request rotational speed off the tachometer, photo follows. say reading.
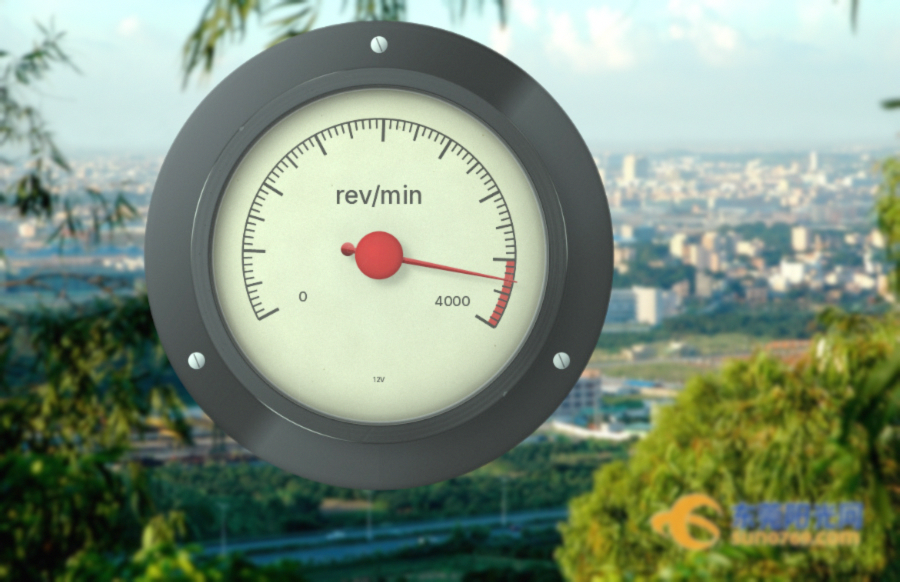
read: 3650 rpm
